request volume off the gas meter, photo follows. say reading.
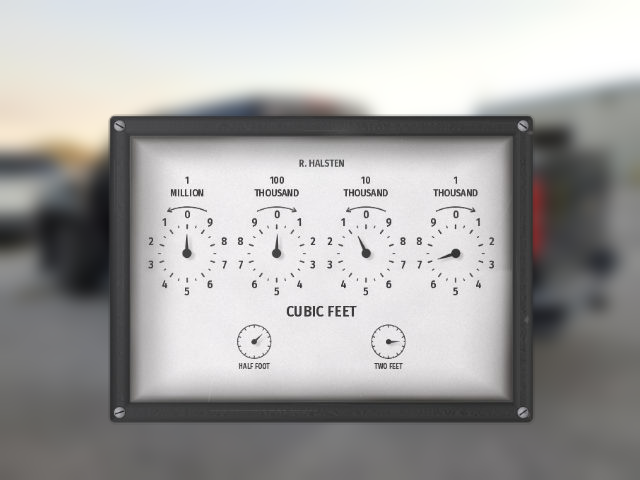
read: 700 ft³
